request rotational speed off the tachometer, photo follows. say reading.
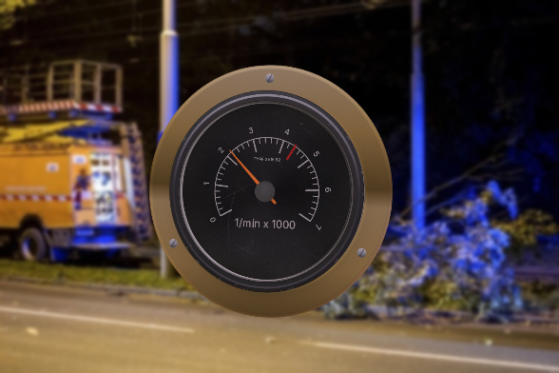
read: 2200 rpm
